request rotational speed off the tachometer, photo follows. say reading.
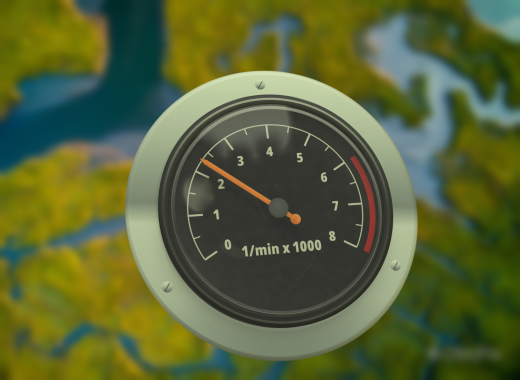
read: 2250 rpm
